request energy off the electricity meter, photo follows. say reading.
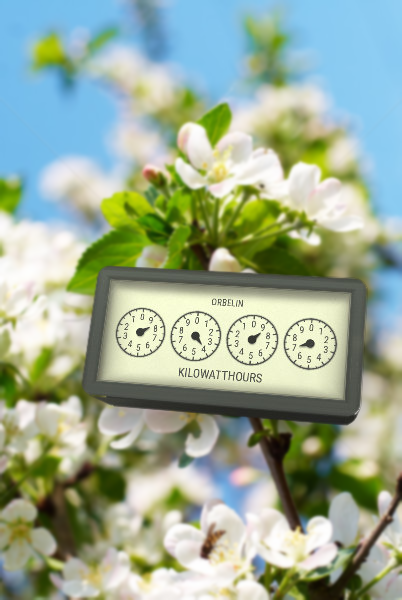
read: 8387 kWh
